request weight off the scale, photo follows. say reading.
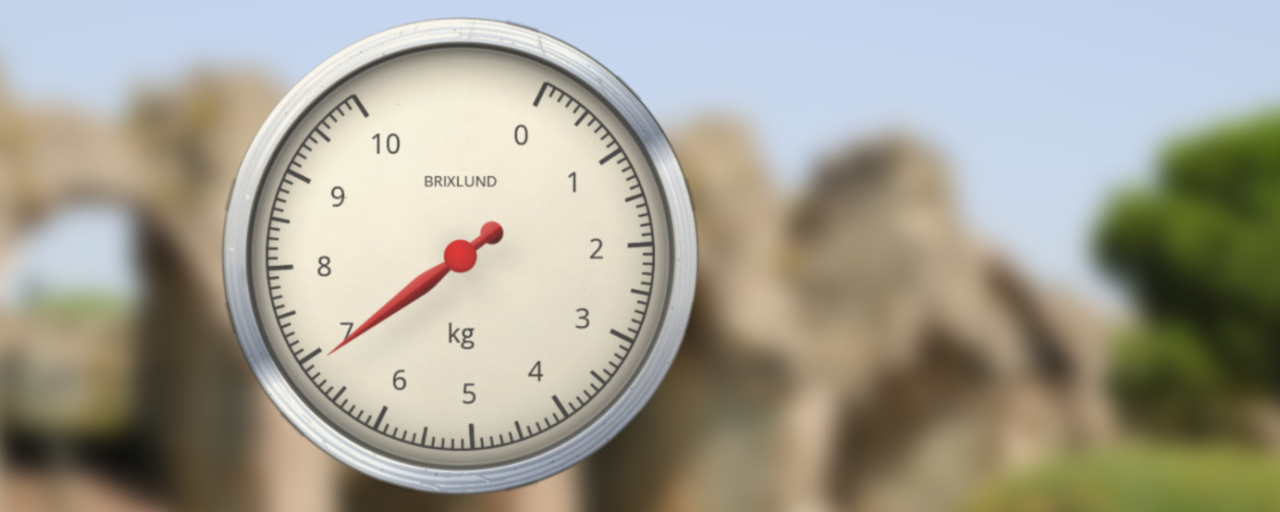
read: 6.9 kg
